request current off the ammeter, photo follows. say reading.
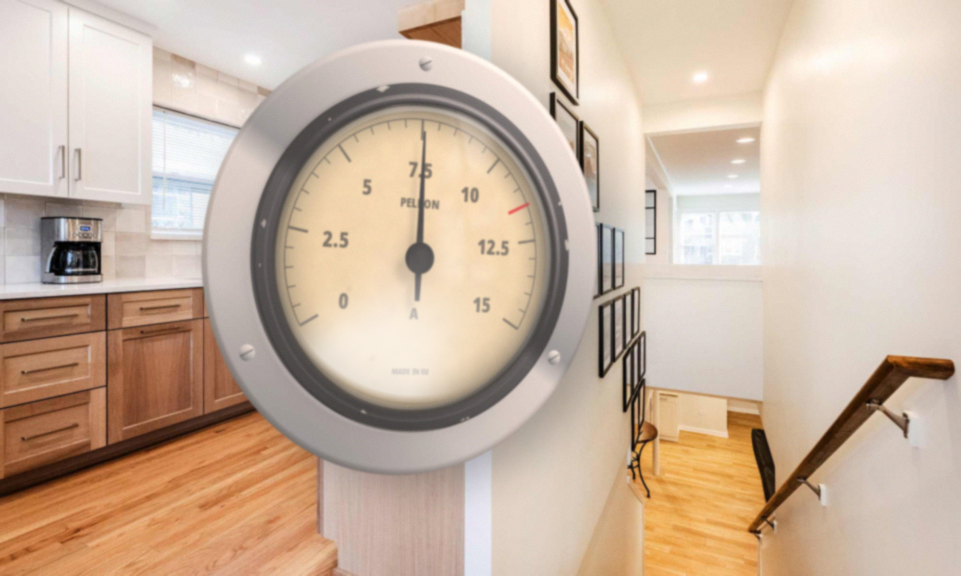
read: 7.5 A
